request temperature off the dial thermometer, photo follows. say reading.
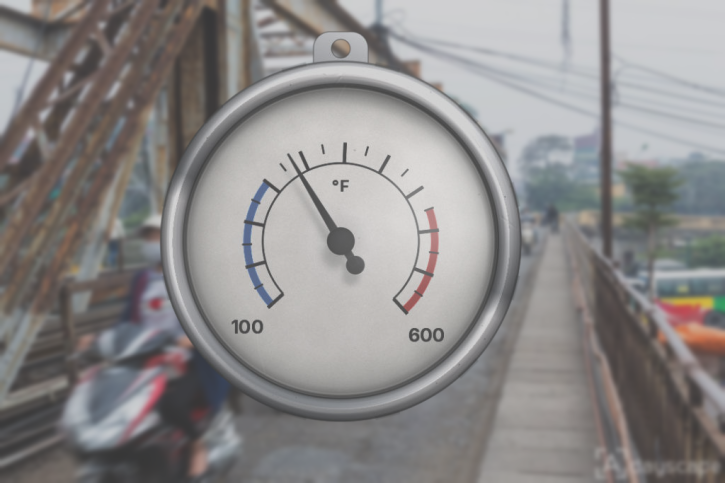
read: 287.5 °F
